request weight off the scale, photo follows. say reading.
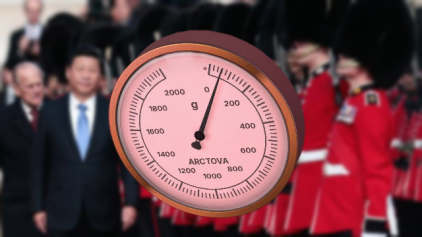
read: 60 g
